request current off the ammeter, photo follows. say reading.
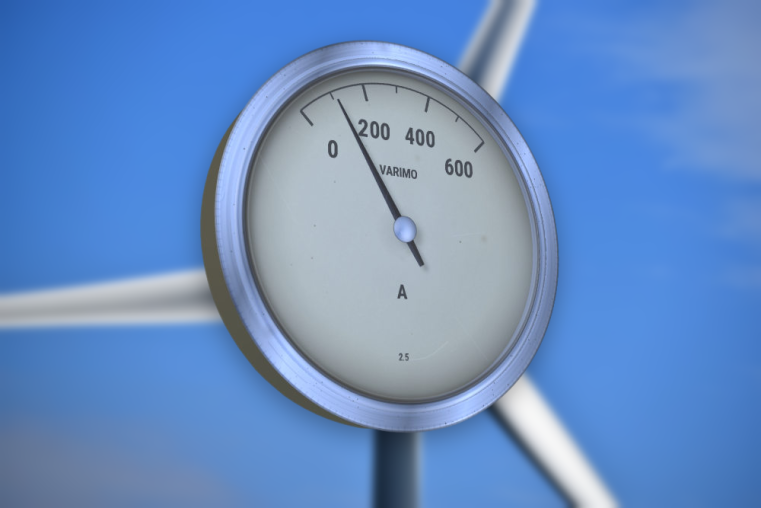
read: 100 A
